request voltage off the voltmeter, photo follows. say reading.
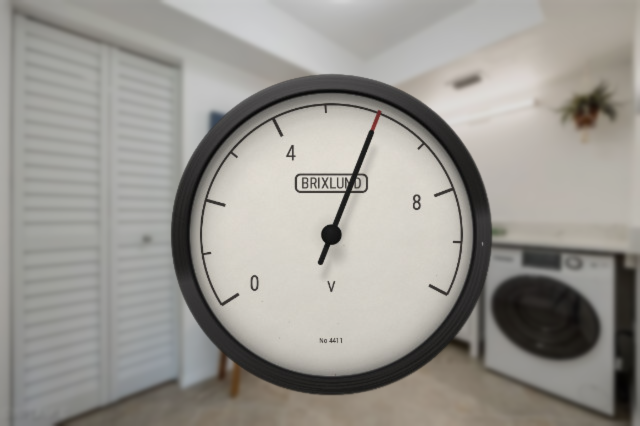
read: 6 V
